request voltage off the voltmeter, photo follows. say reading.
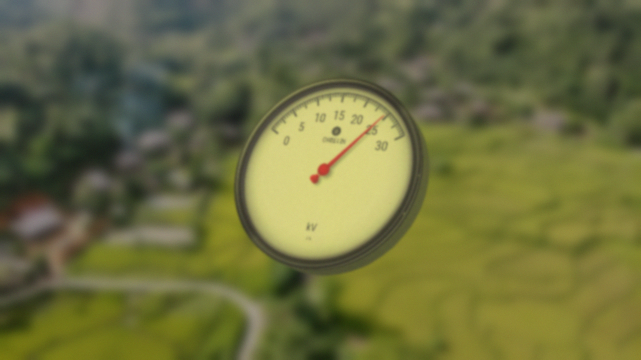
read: 25 kV
